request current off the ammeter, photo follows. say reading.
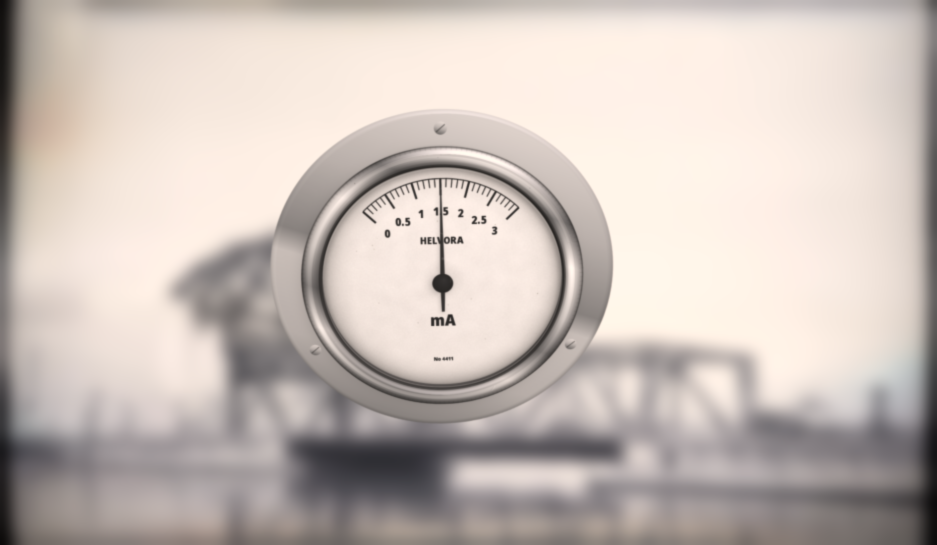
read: 1.5 mA
